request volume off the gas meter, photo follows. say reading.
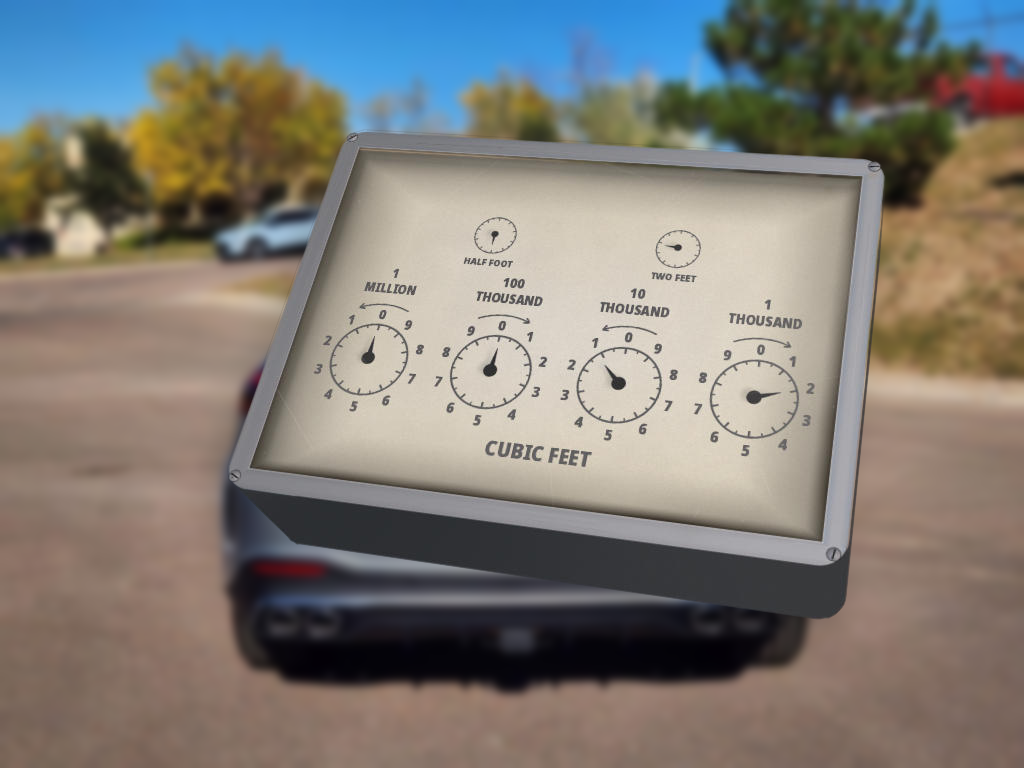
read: 1200 ft³
